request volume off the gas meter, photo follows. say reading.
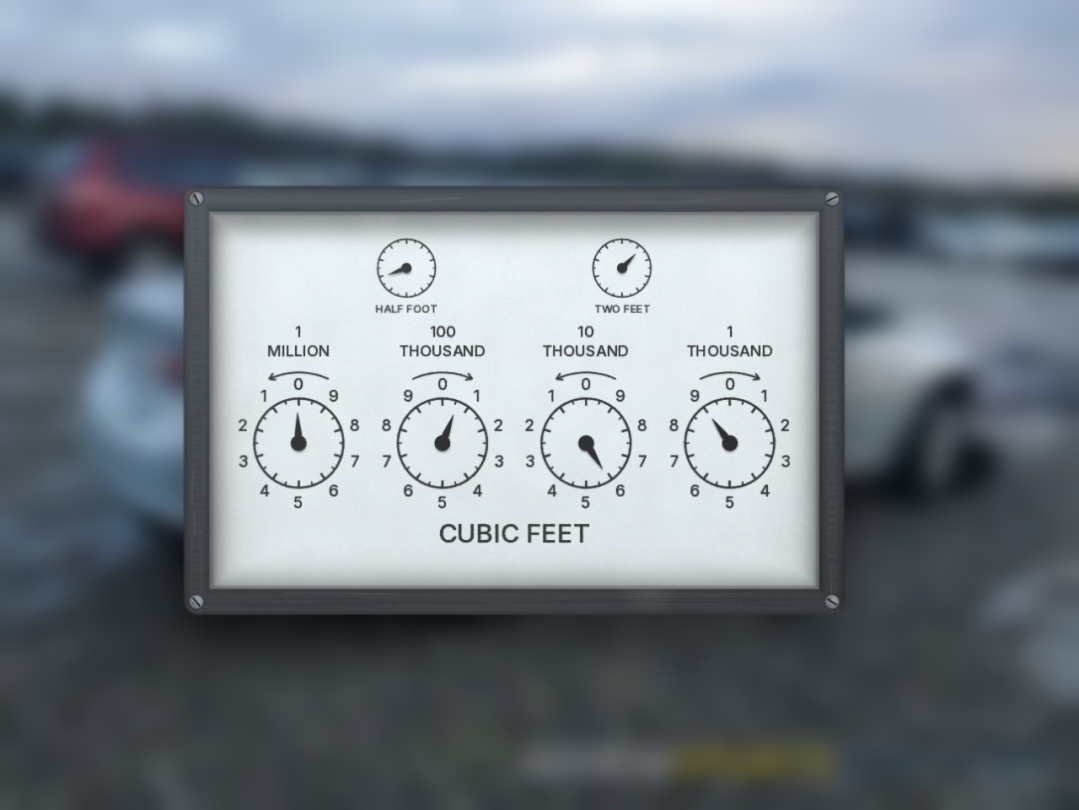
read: 5900 ft³
